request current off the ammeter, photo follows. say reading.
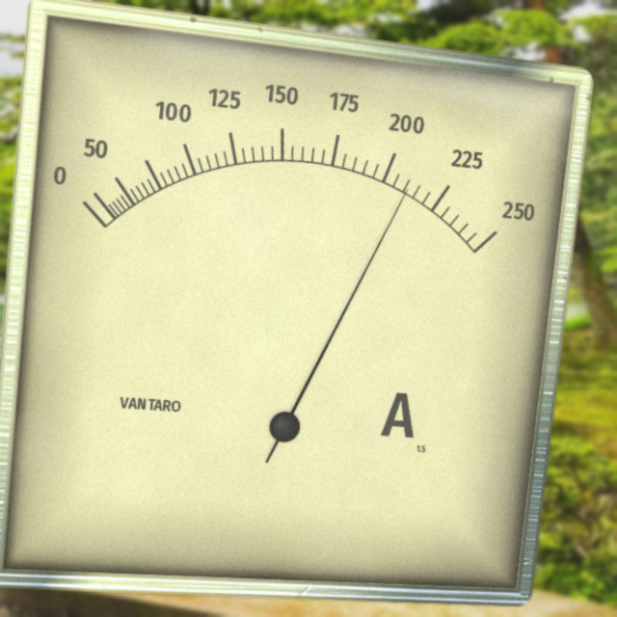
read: 210 A
